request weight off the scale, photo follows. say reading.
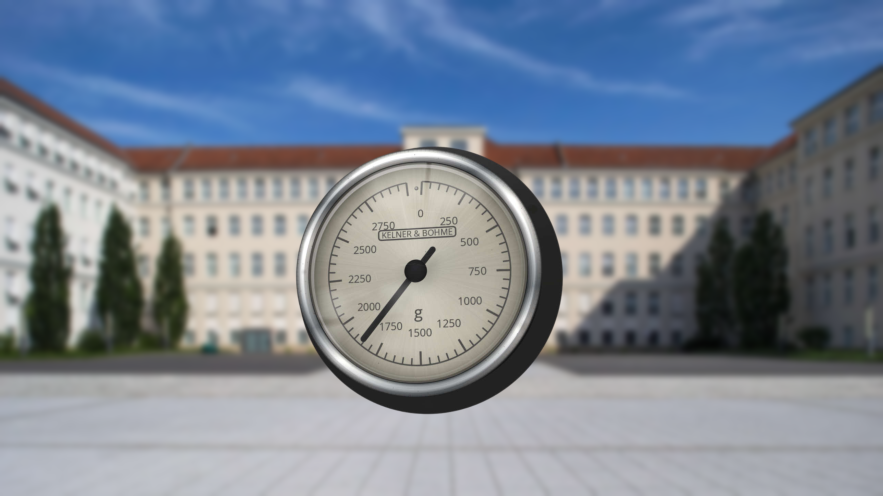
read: 1850 g
